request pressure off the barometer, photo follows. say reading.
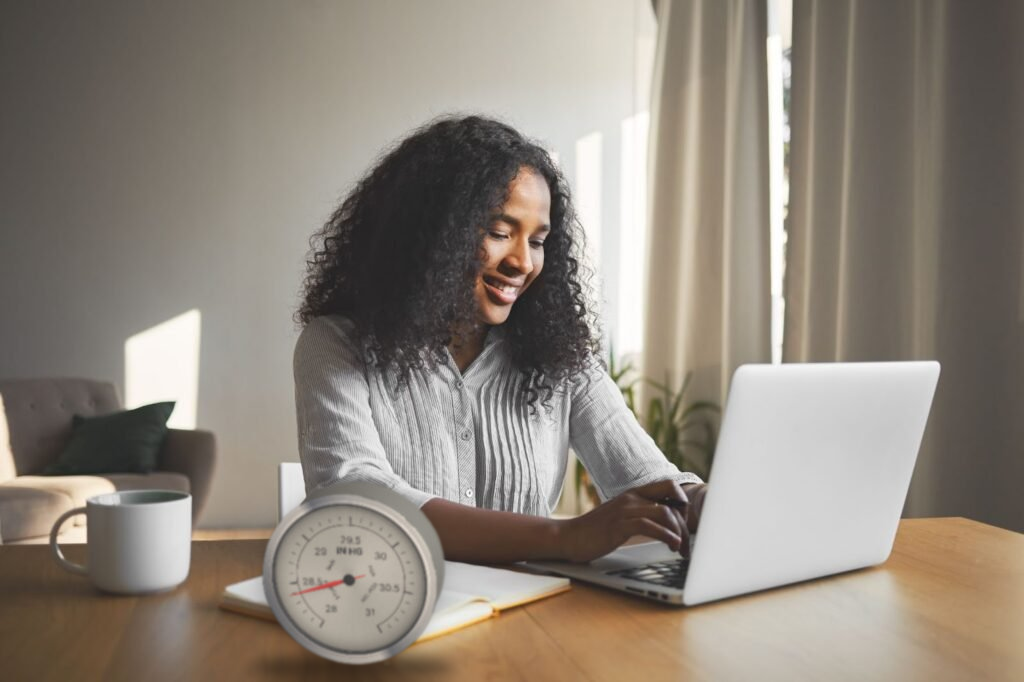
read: 28.4 inHg
